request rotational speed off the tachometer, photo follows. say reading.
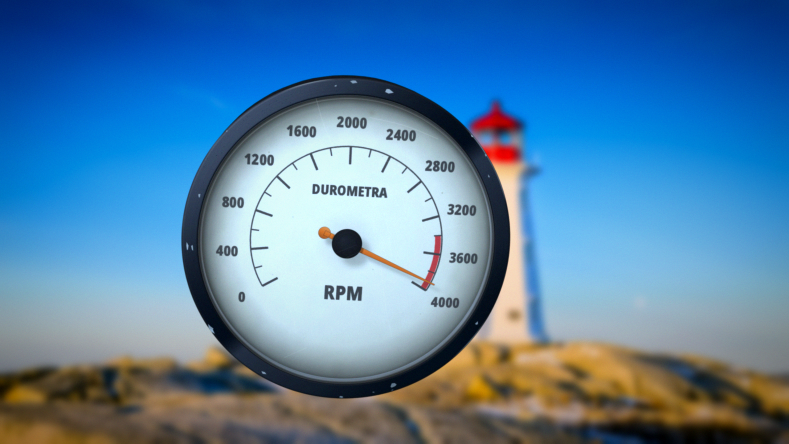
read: 3900 rpm
